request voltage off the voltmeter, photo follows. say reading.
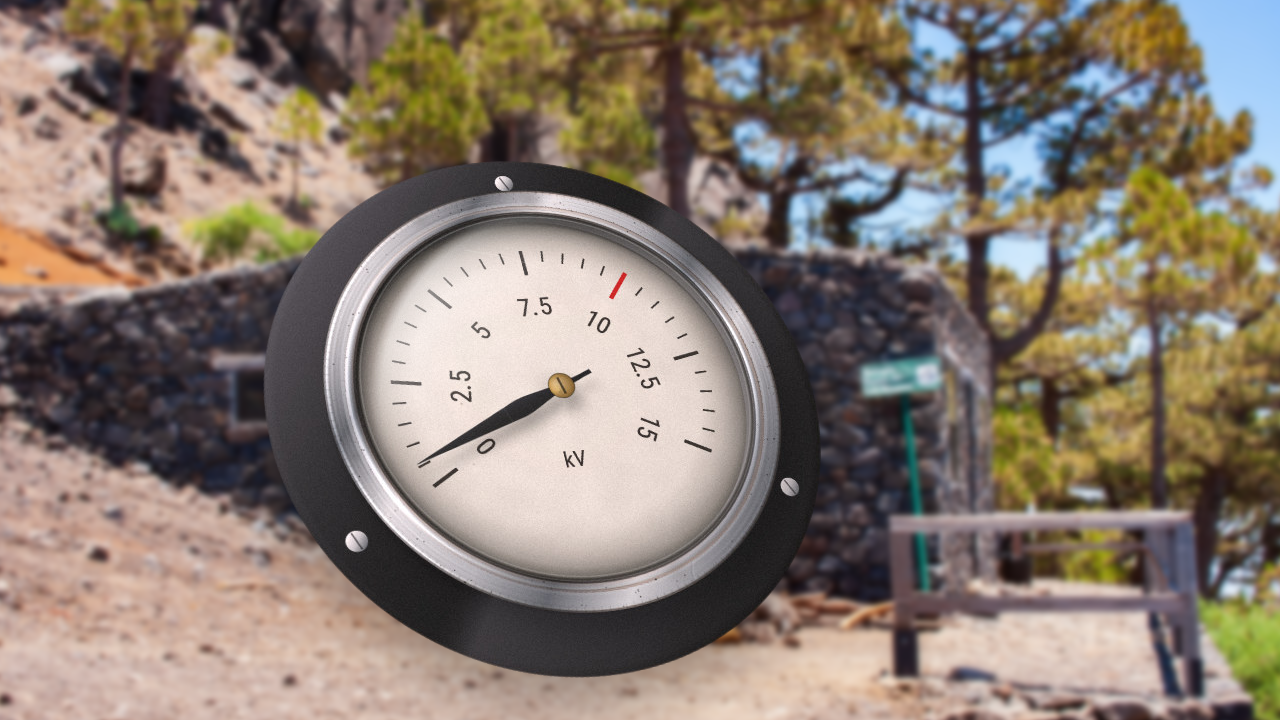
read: 0.5 kV
